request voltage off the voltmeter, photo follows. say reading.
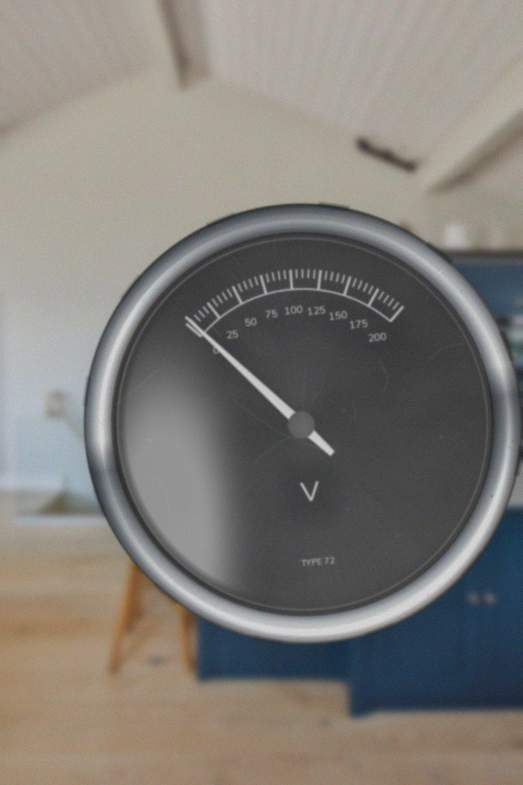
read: 5 V
